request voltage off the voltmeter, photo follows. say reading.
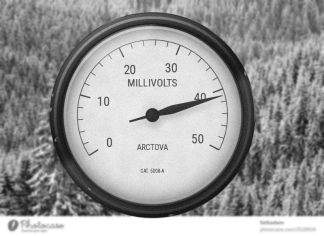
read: 41 mV
